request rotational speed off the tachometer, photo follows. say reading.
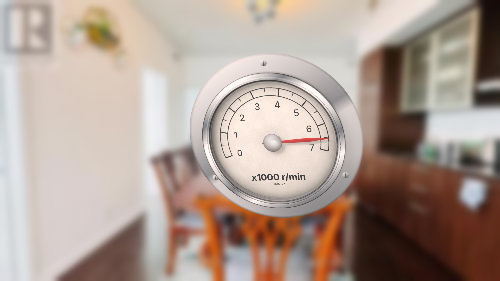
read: 6500 rpm
